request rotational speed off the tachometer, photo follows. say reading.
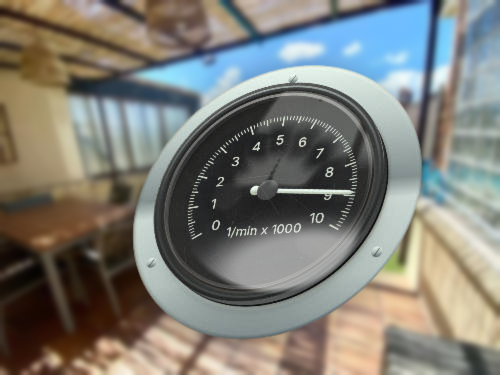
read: 9000 rpm
